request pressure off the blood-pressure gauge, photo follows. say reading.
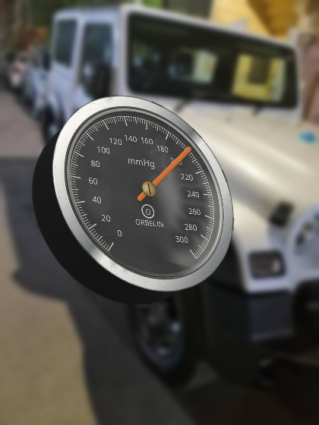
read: 200 mmHg
